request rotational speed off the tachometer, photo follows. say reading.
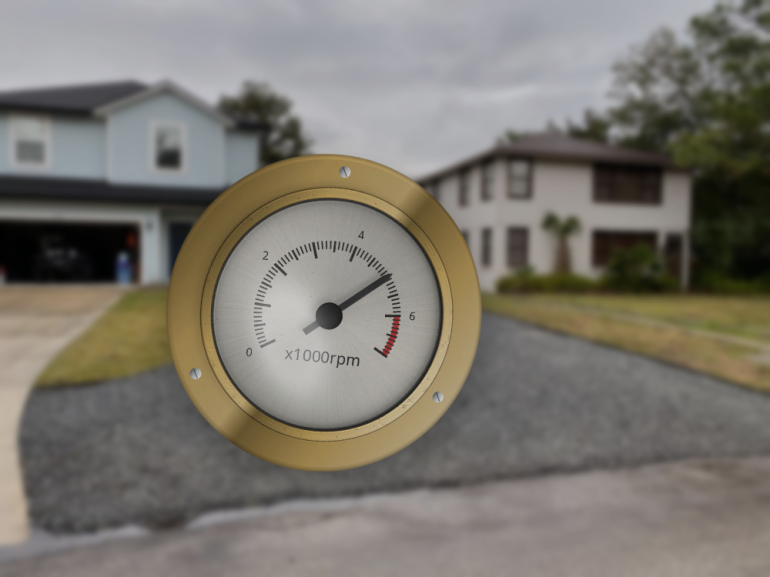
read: 5000 rpm
